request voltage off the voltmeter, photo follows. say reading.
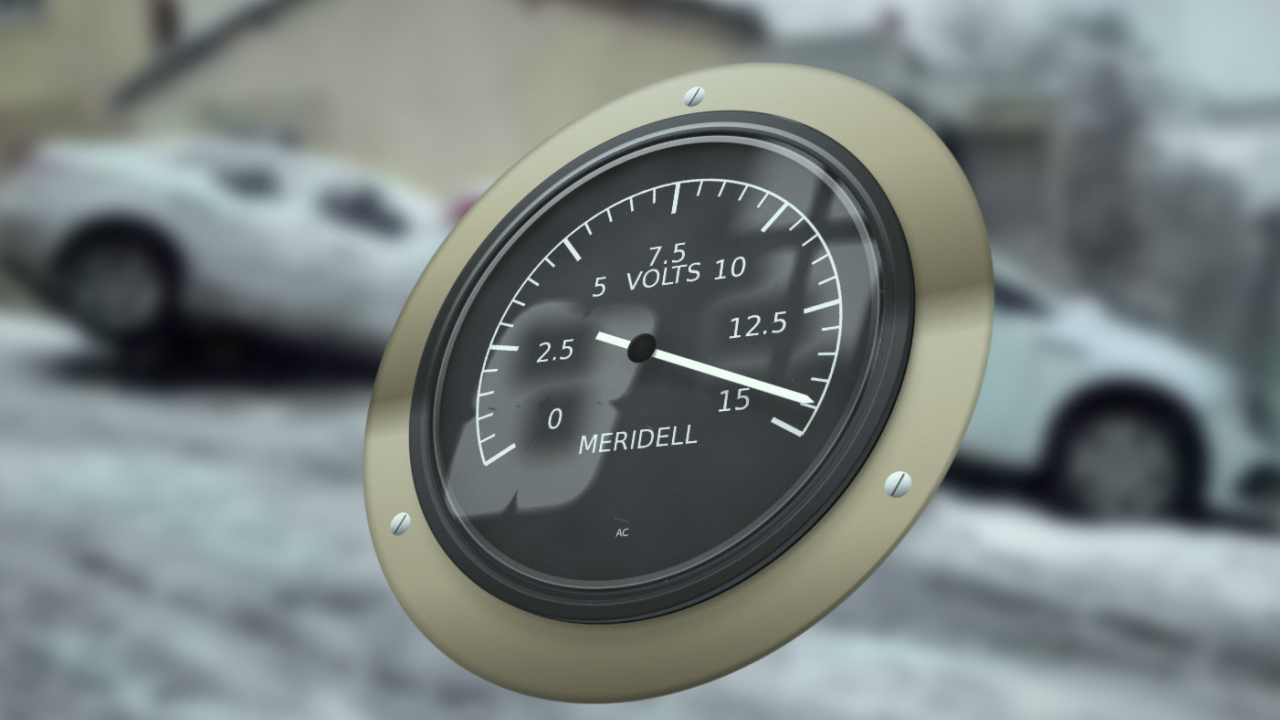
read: 14.5 V
